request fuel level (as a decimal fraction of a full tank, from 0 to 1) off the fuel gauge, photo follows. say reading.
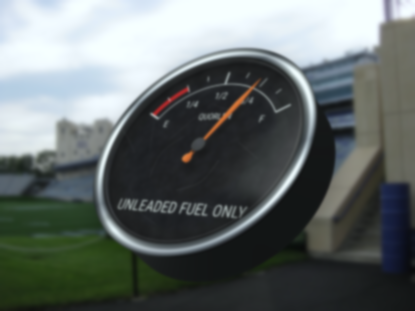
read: 0.75
